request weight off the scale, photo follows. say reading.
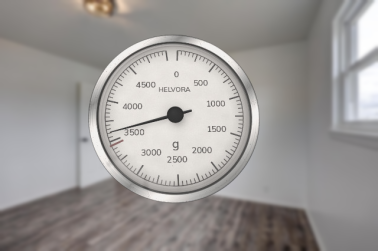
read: 3600 g
